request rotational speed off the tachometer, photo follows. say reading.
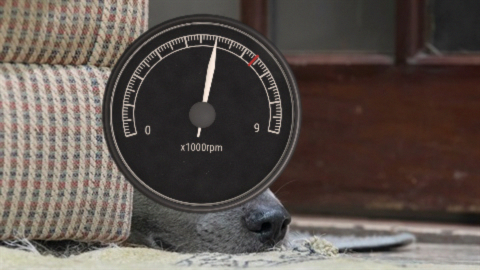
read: 5000 rpm
